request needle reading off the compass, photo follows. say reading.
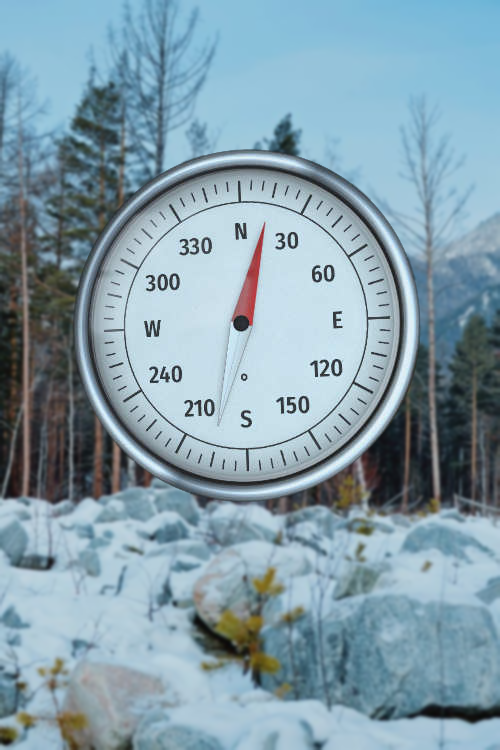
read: 15 °
